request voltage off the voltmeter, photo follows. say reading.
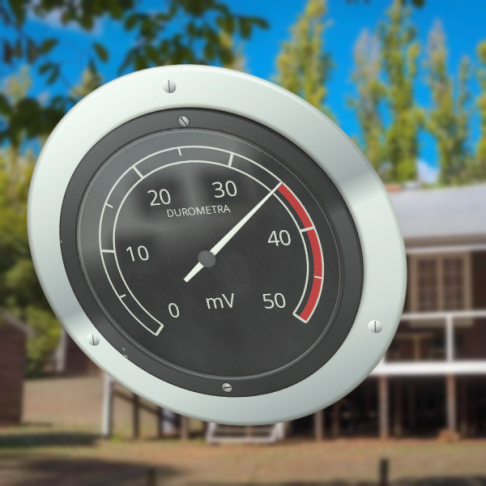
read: 35 mV
